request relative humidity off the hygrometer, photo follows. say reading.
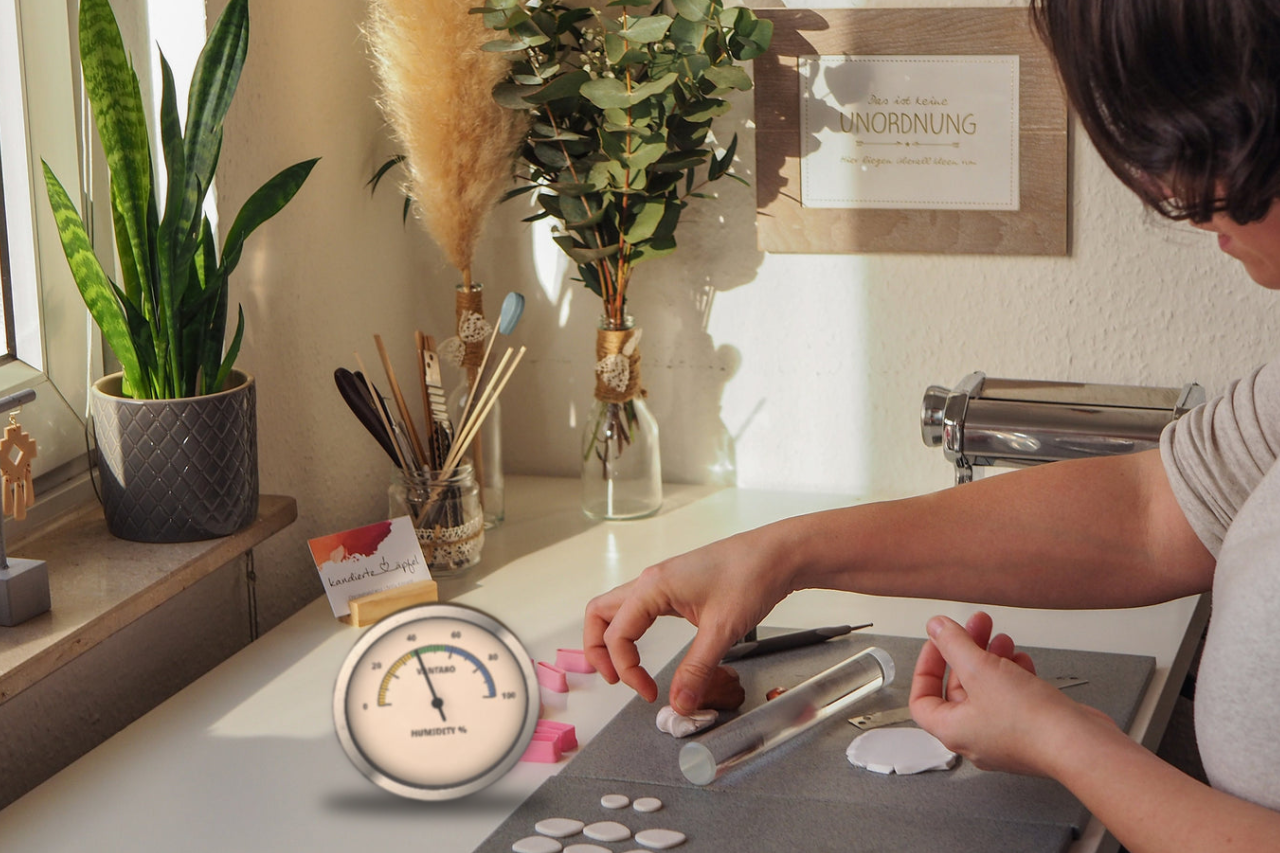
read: 40 %
